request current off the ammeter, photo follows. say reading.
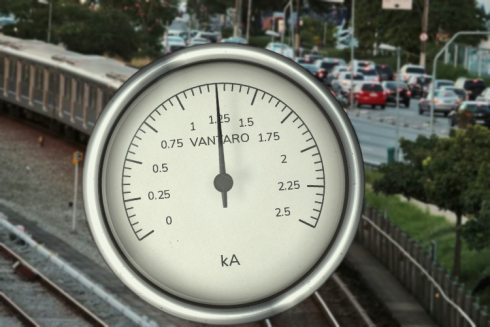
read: 1.25 kA
